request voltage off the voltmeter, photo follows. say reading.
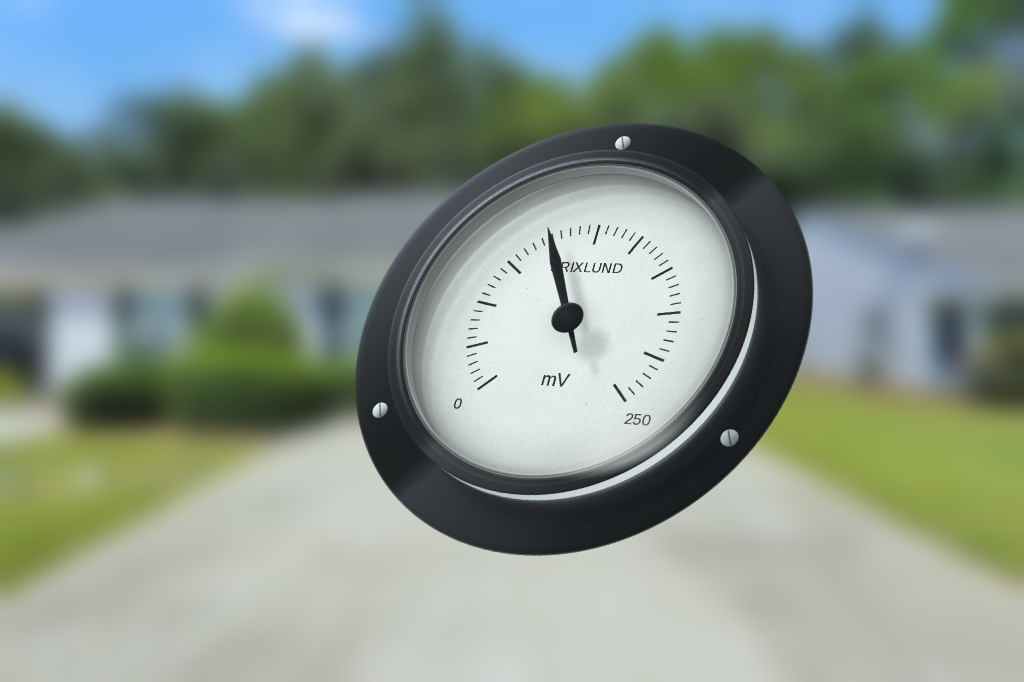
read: 100 mV
